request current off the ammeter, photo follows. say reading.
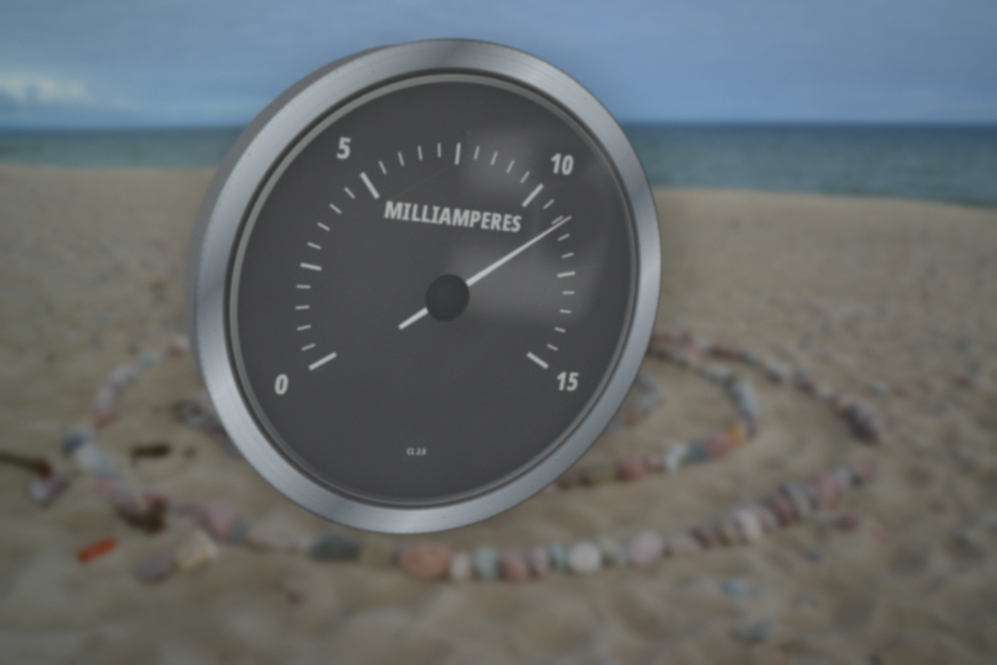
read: 11 mA
